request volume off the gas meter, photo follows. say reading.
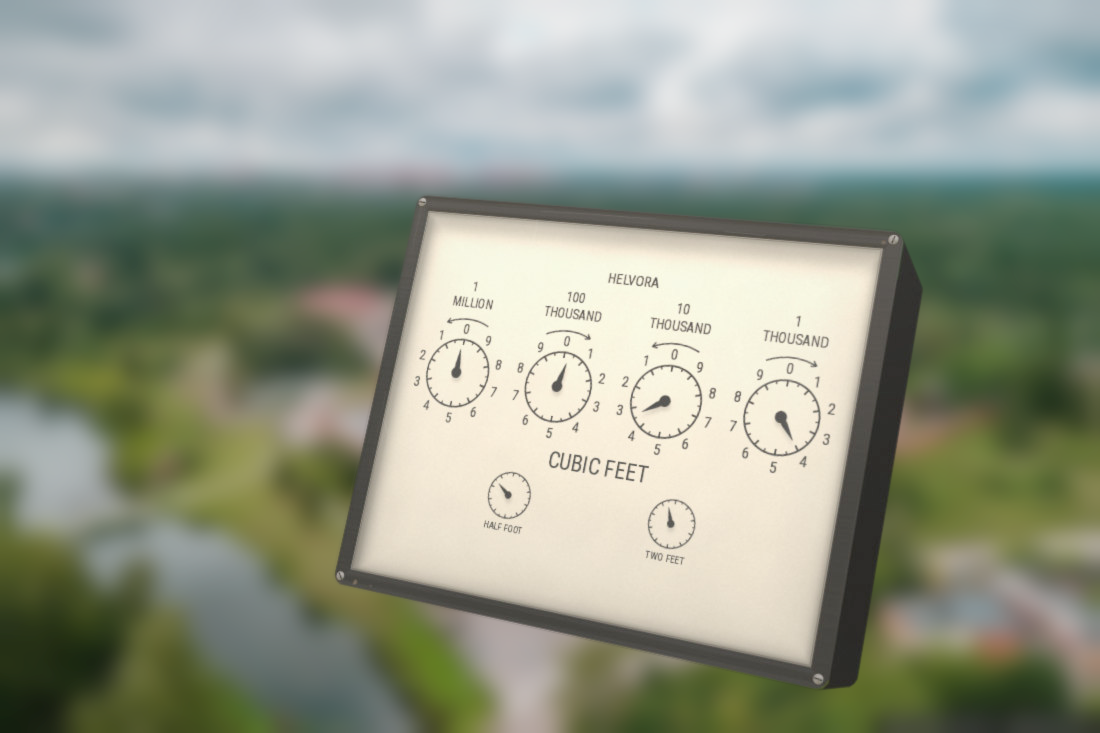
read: 3400 ft³
